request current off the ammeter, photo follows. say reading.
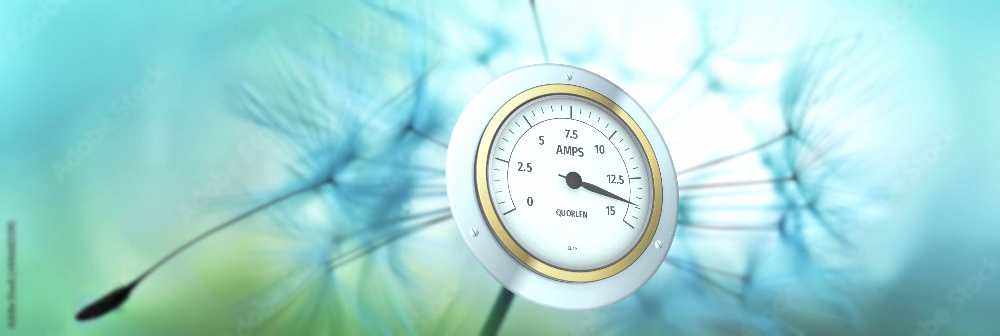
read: 14 A
